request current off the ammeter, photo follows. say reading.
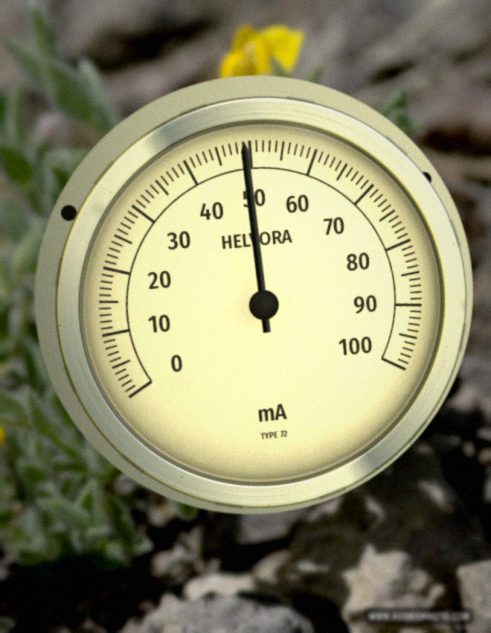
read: 49 mA
